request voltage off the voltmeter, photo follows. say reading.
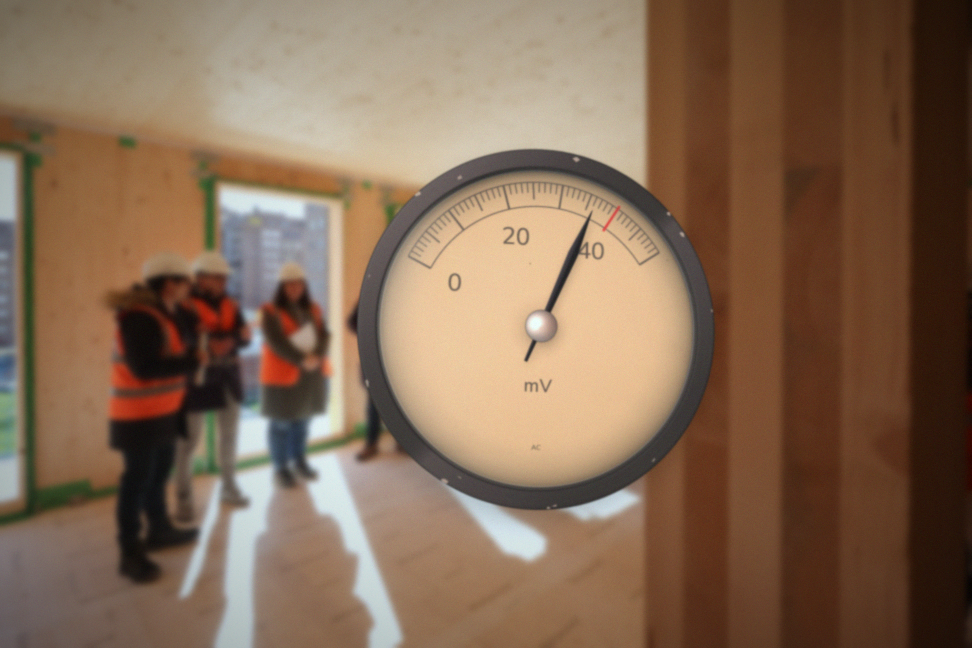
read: 36 mV
